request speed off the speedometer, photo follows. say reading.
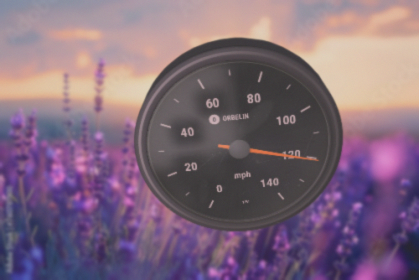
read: 120 mph
